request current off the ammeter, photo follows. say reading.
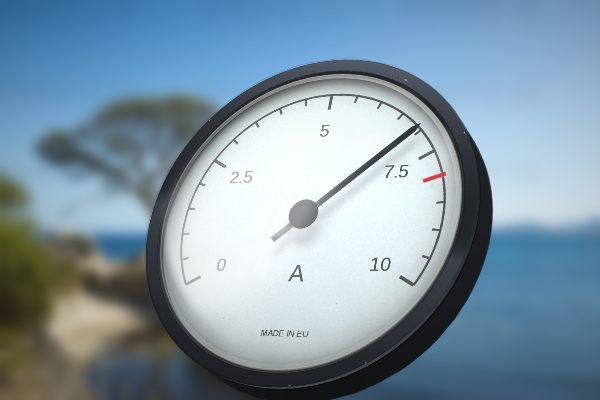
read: 7 A
